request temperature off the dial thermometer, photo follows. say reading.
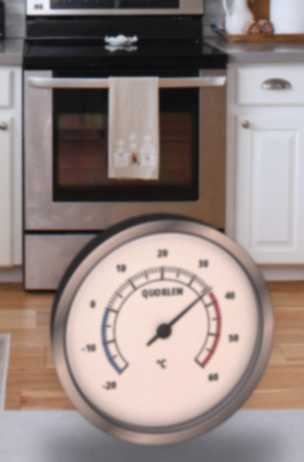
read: 35 °C
